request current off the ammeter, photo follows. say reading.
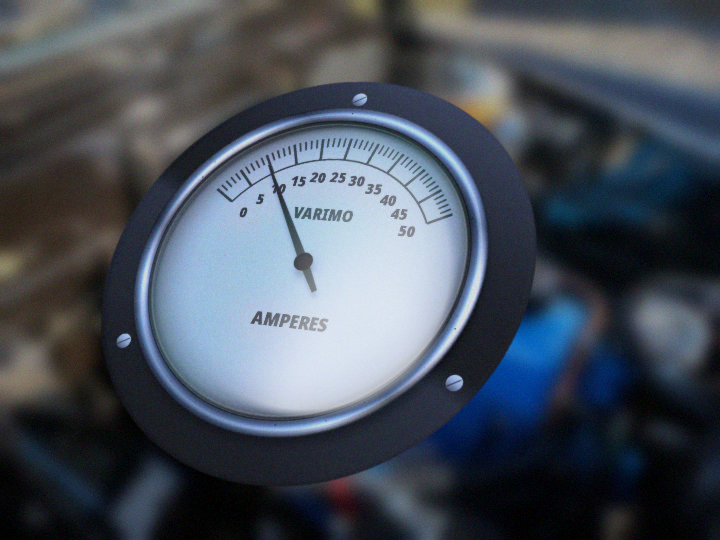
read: 10 A
